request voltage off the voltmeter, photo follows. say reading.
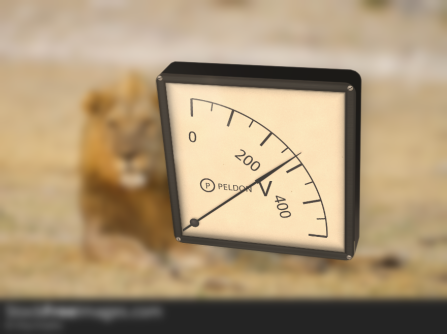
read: 275 V
